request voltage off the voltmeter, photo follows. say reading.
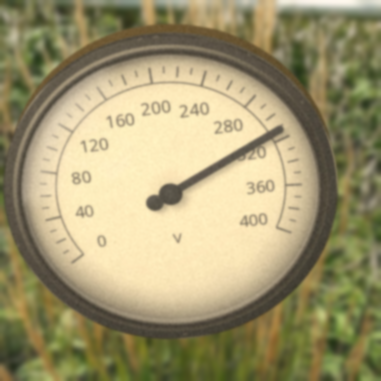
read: 310 V
